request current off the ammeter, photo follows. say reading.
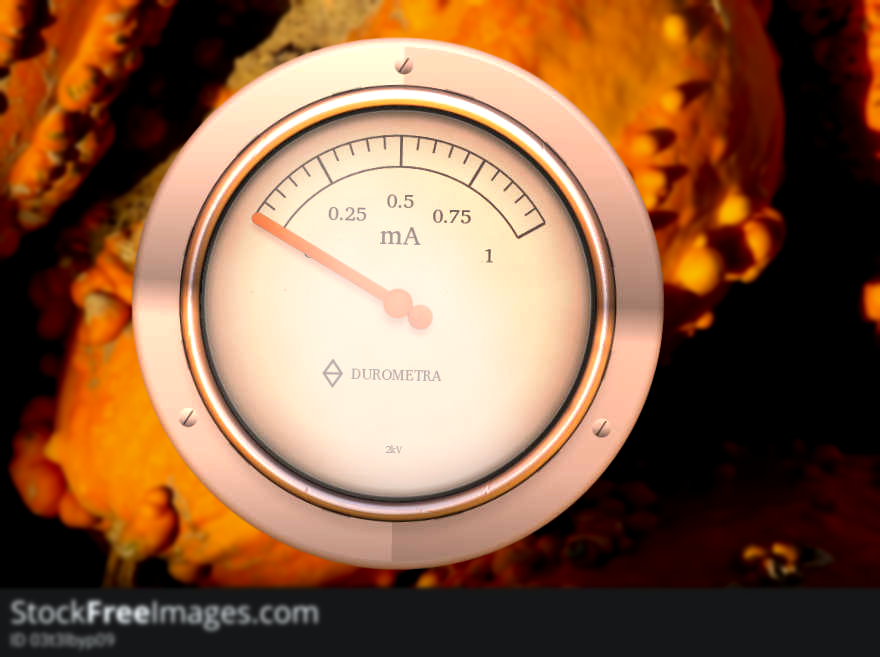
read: 0 mA
